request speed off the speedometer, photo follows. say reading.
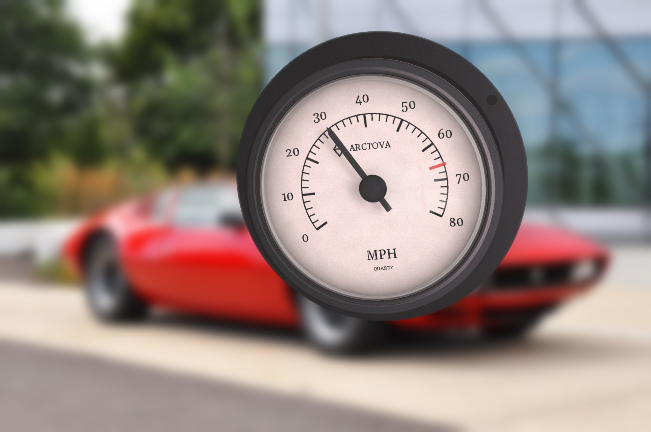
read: 30 mph
